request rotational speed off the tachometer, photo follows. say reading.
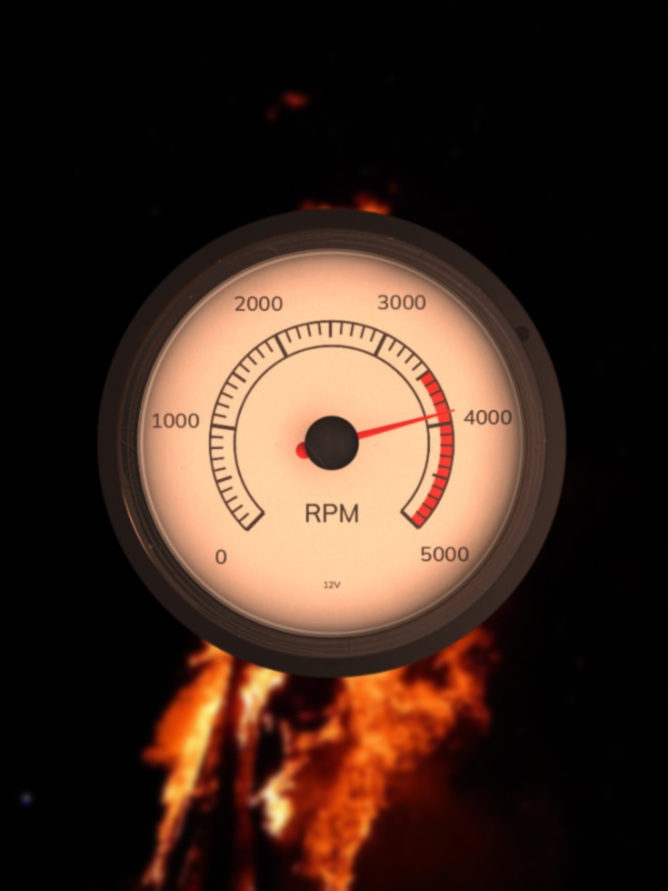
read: 3900 rpm
